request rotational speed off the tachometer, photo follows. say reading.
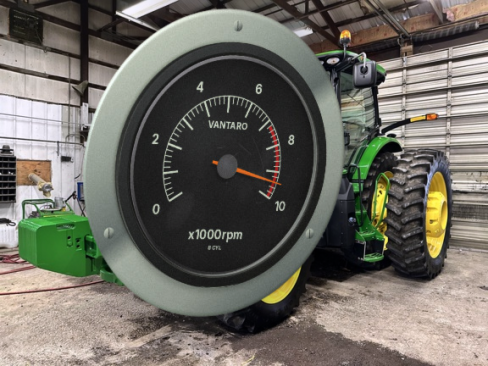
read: 9400 rpm
